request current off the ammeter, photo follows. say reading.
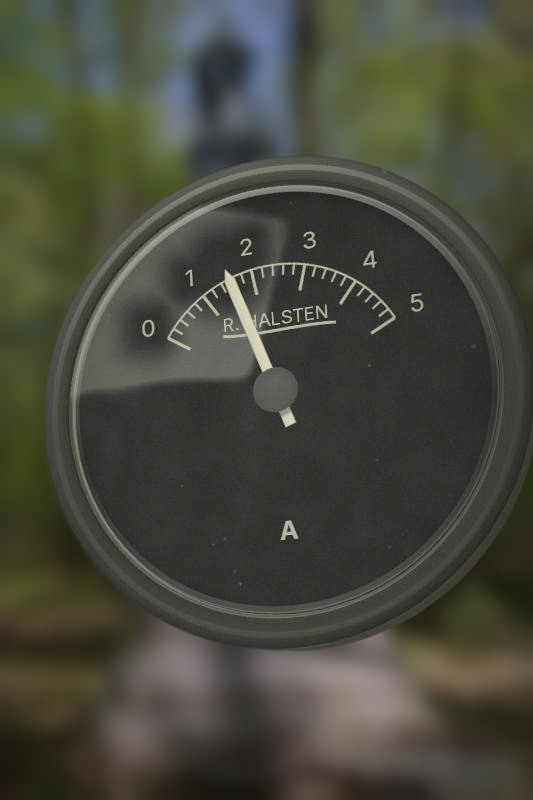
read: 1.6 A
